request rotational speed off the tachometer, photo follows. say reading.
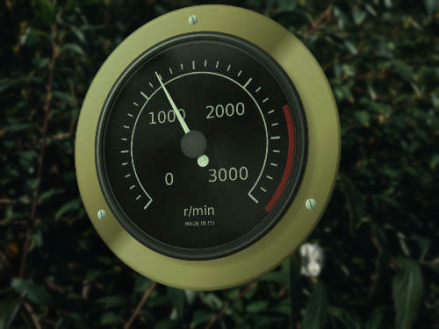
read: 1200 rpm
